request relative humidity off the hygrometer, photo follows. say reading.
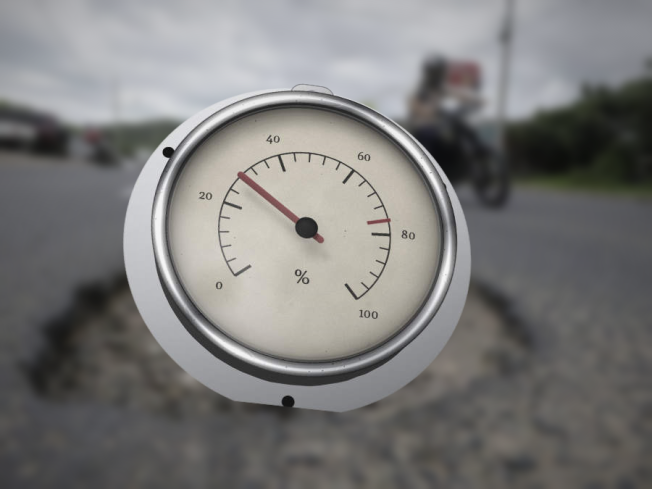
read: 28 %
